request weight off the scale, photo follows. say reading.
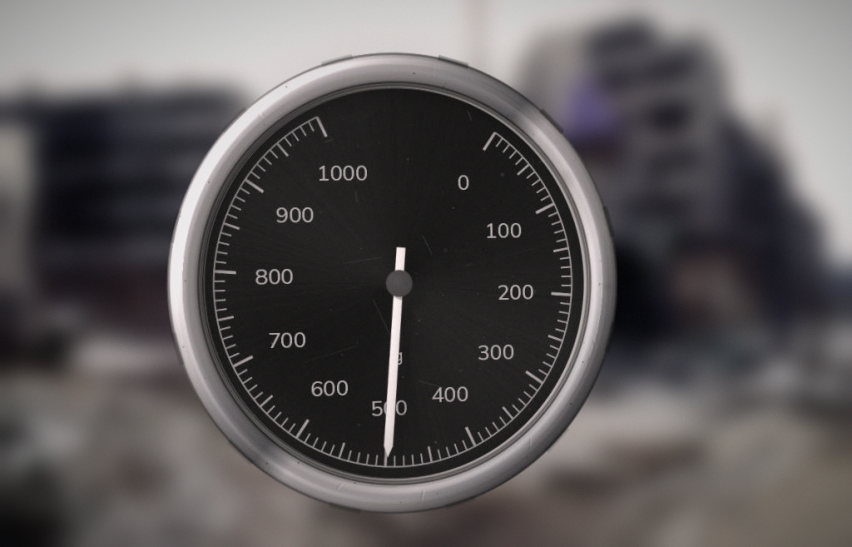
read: 500 g
